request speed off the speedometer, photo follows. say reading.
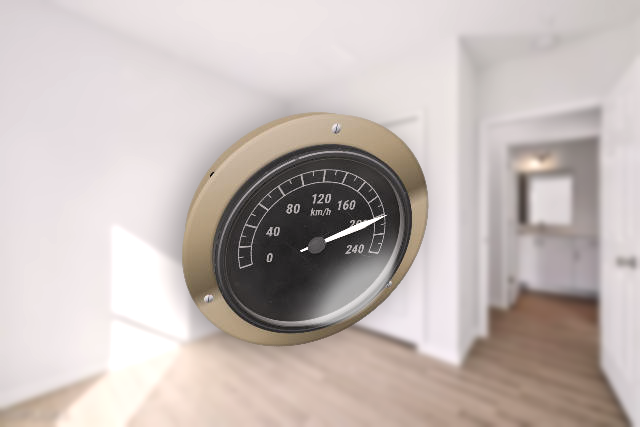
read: 200 km/h
